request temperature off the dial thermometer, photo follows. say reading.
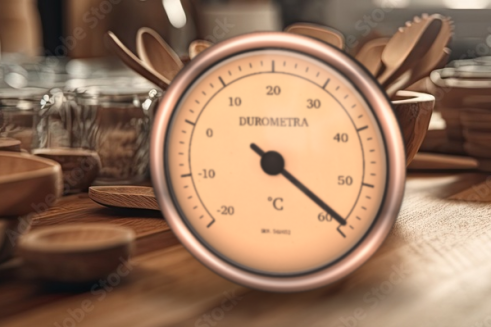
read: 58 °C
